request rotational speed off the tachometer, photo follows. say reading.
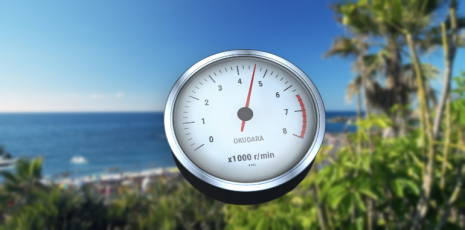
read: 4600 rpm
